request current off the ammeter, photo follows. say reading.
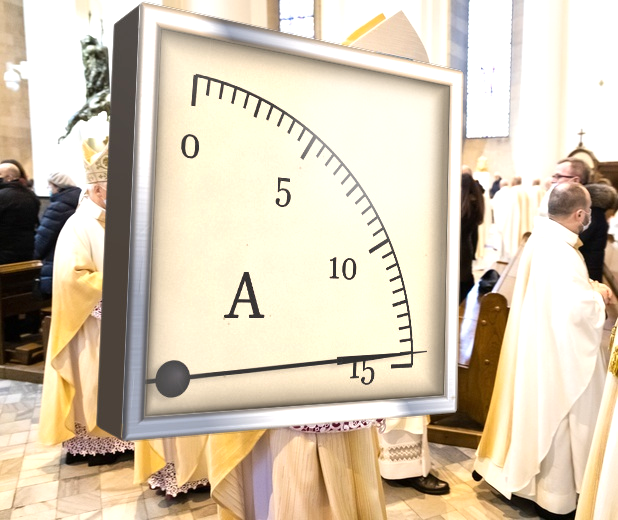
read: 14.5 A
